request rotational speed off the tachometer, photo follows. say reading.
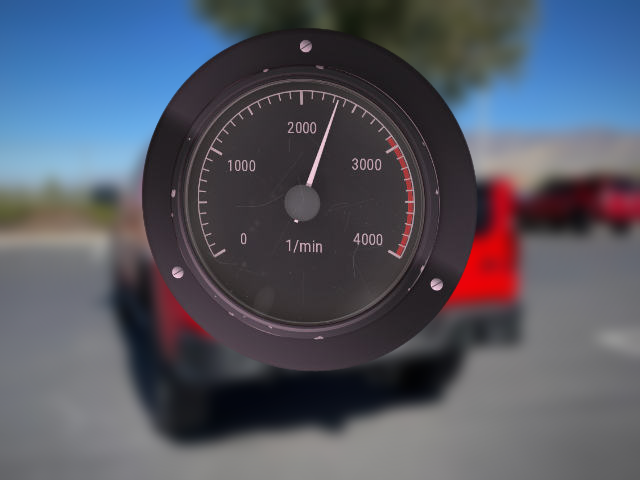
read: 2350 rpm
